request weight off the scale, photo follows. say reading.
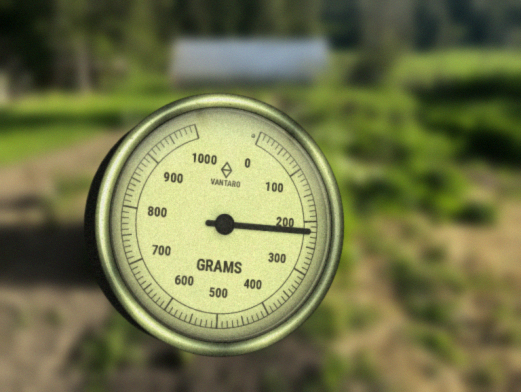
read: 220 g
